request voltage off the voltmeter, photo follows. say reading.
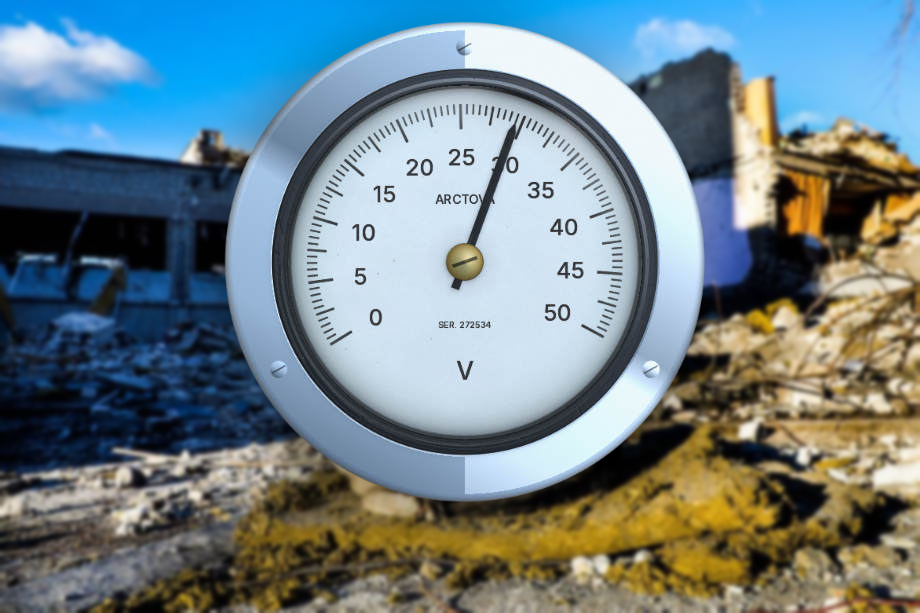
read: 29.5 V
